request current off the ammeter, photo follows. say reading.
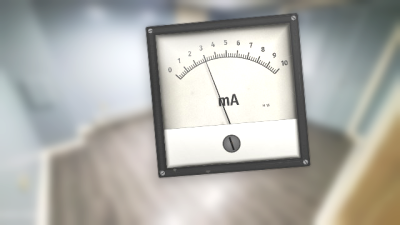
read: 3 mA
